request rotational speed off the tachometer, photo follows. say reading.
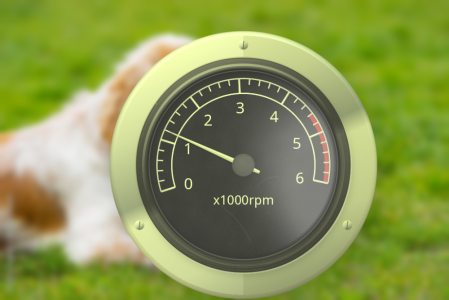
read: 1200 rpm
